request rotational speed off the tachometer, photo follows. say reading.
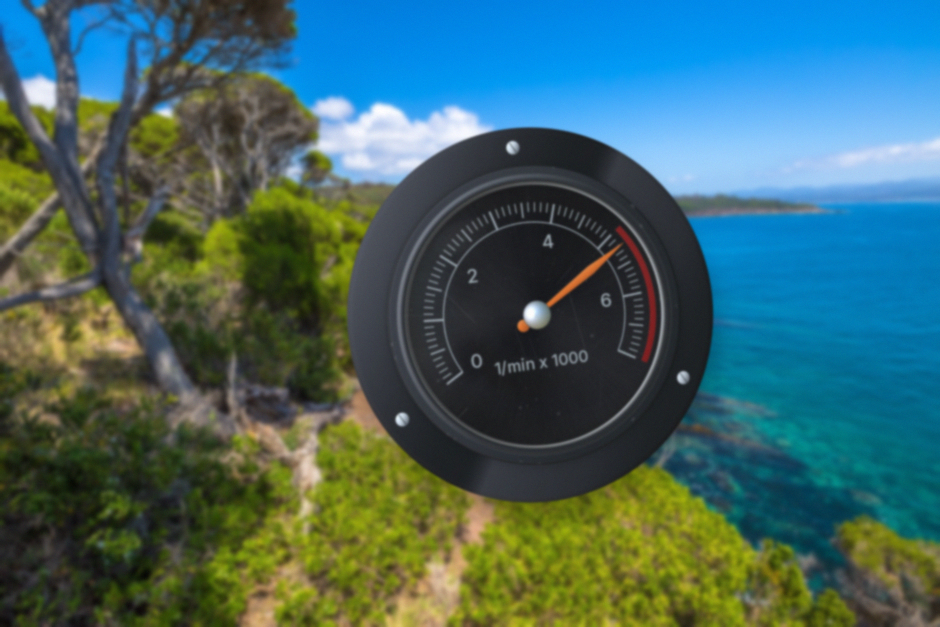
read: 5200 rpm
